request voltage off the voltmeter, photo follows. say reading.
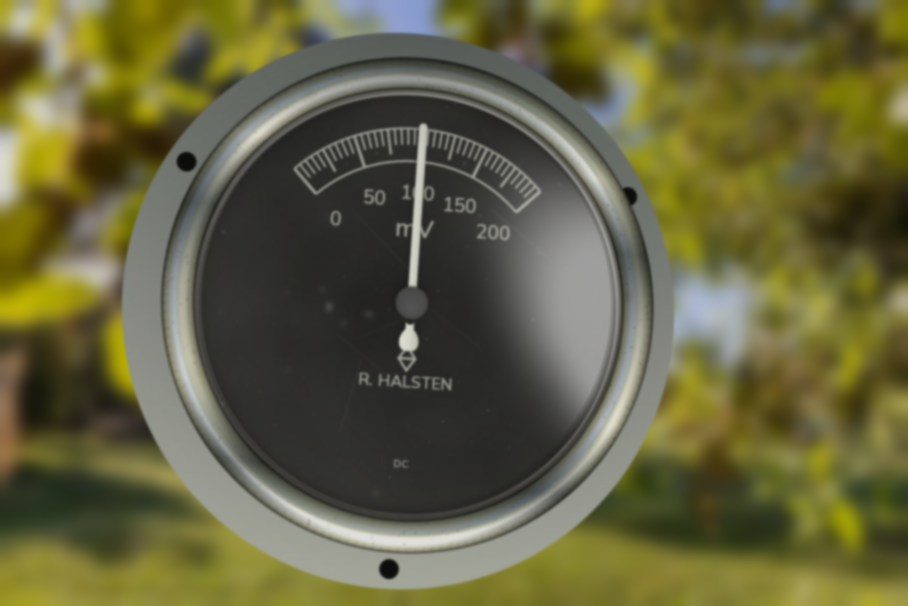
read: 100 mV
